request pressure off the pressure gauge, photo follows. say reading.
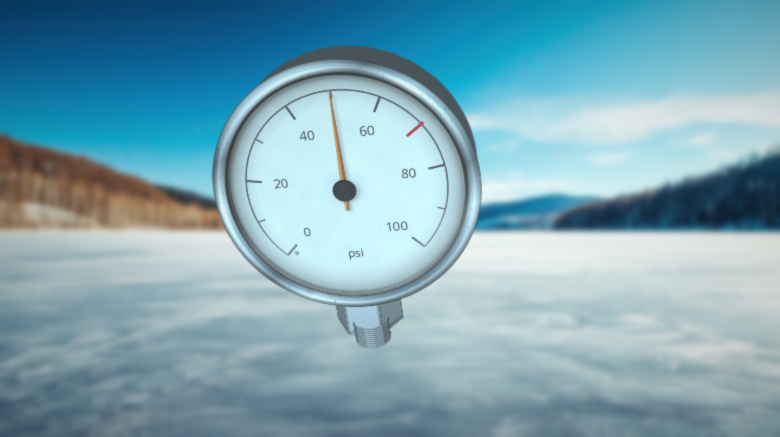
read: 50 psi
